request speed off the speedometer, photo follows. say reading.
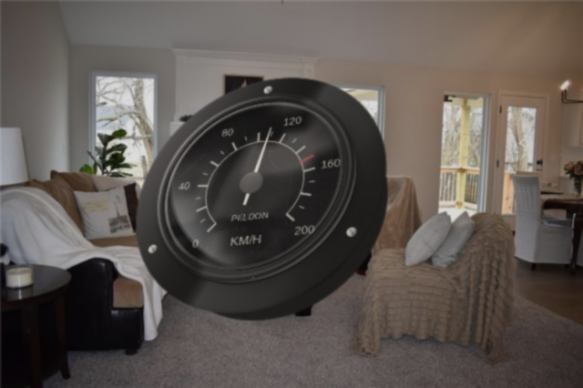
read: 110 km/h
